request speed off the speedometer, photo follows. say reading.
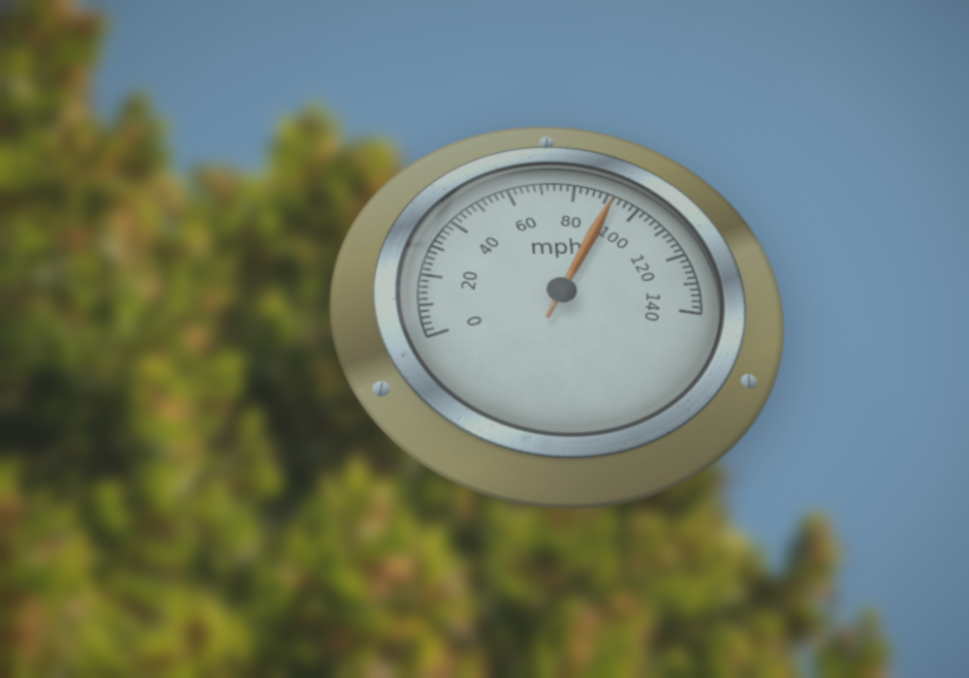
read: 92 mph
